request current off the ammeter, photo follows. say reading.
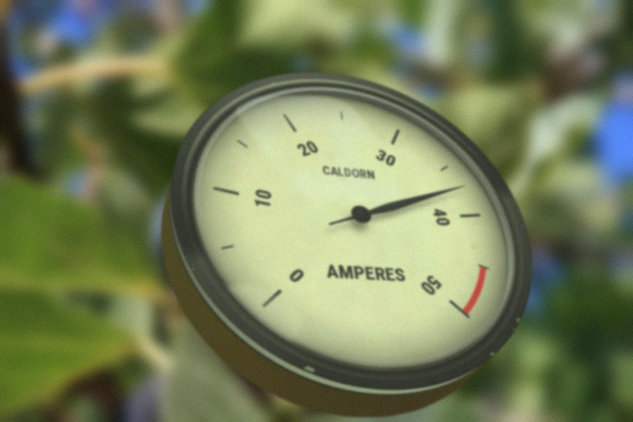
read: 37.5 A
